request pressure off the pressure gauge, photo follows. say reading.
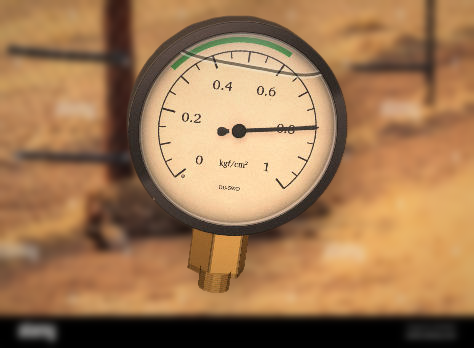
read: 0.8 kg/cm²
